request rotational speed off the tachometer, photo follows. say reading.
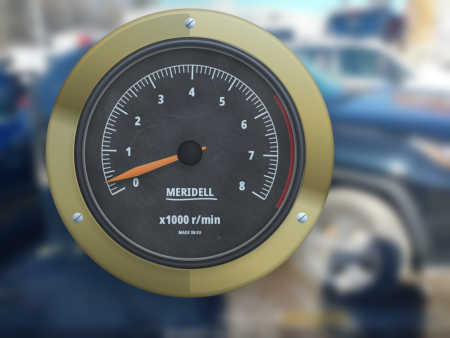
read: 300 rpm
